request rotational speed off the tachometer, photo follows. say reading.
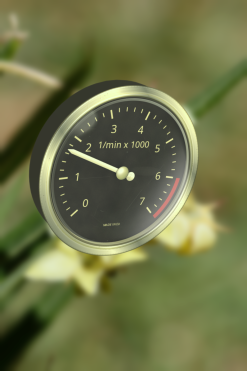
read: 1700 rpm
